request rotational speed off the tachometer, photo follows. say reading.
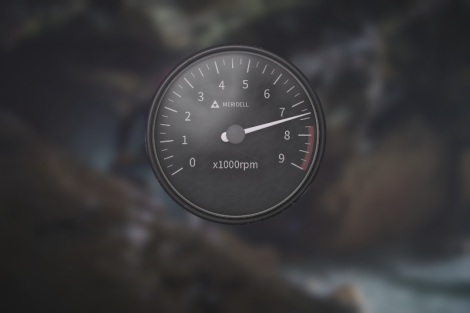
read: 7375 rpm
